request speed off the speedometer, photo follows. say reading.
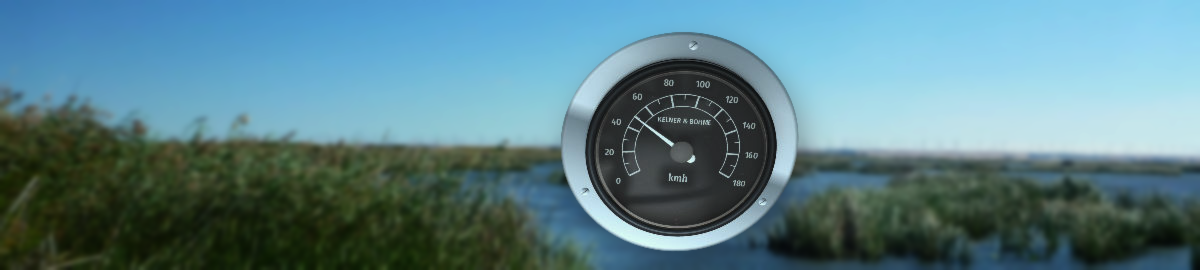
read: 50 km/h
